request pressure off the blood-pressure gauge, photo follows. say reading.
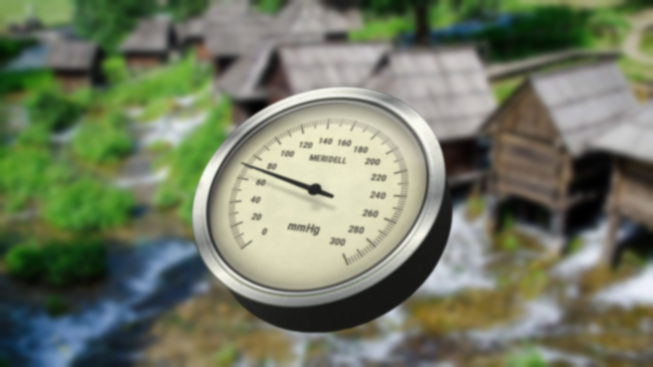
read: 70 mmHg
